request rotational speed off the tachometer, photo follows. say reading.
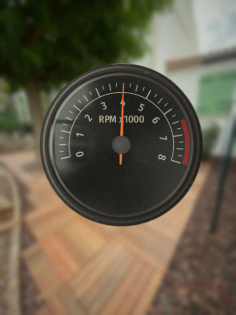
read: 4000 rpm
